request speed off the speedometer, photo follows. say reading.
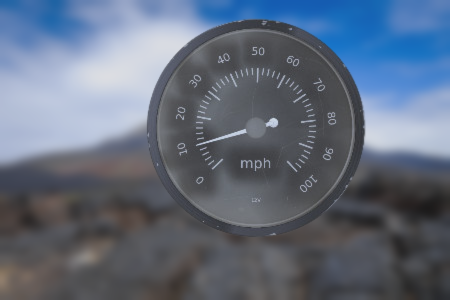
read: 10 mph
